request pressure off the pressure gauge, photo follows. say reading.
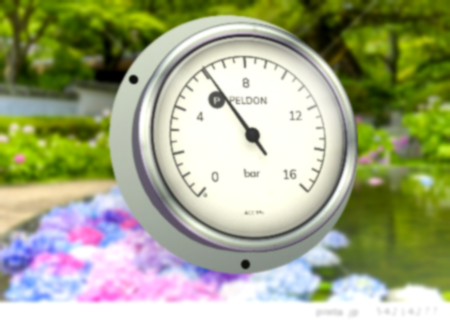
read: 6 bar
